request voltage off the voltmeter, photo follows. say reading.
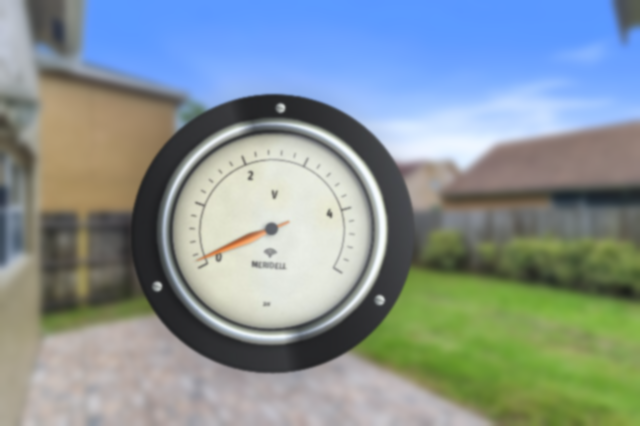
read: 0.1 V
